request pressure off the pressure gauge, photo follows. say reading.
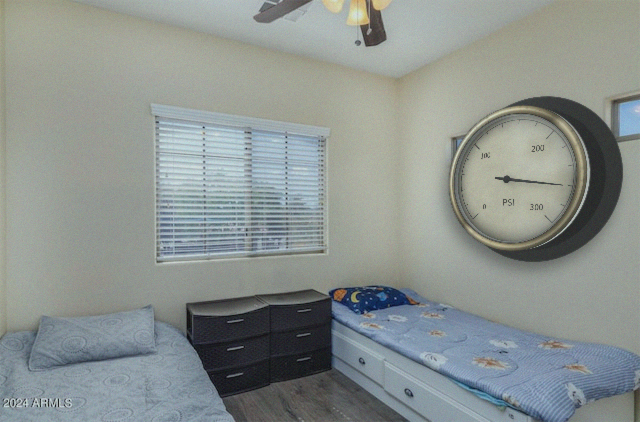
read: 260 psi
